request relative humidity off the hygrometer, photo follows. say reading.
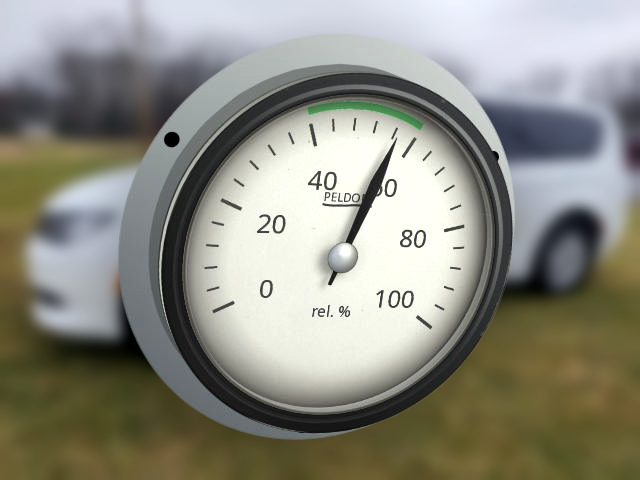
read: 56 %
